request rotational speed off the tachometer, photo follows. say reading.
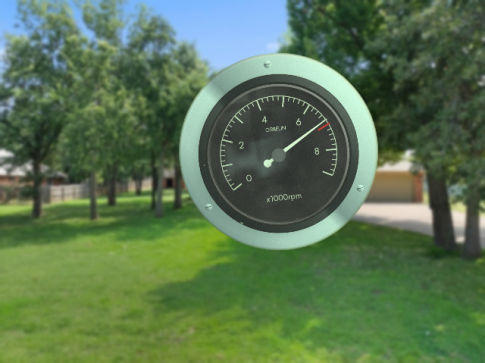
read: 6800 rpm
